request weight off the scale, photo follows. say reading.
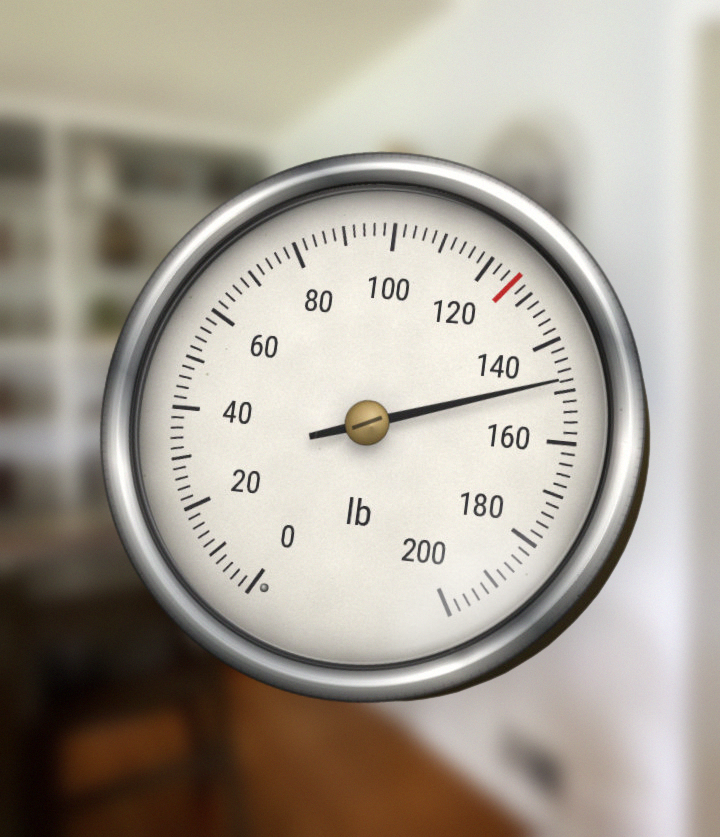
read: 148 lb
